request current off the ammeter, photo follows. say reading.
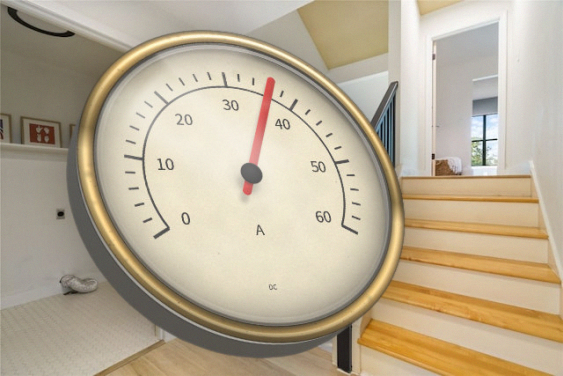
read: 36 A
